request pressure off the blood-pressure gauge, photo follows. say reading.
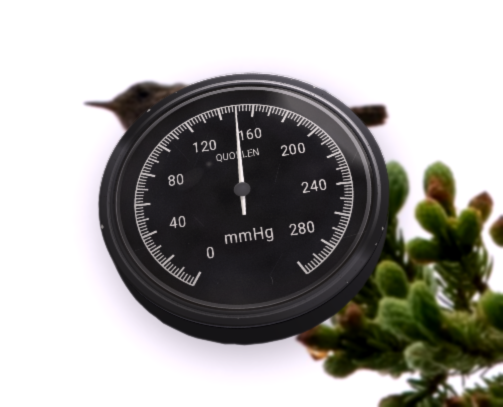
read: 150 mmHg
